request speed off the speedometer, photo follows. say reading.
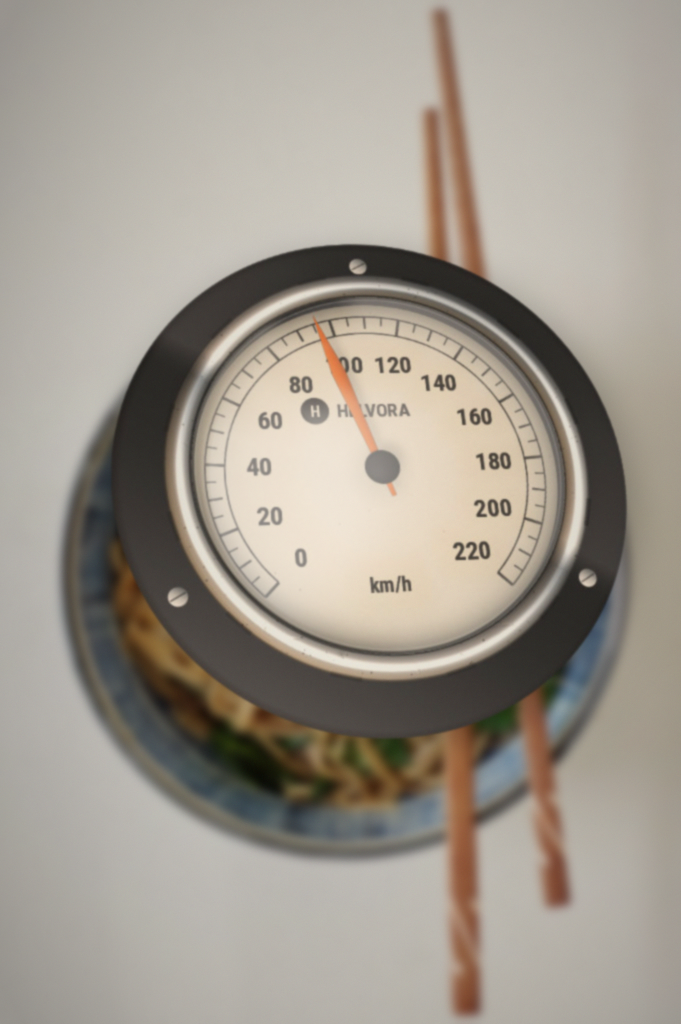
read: 95 km/h
